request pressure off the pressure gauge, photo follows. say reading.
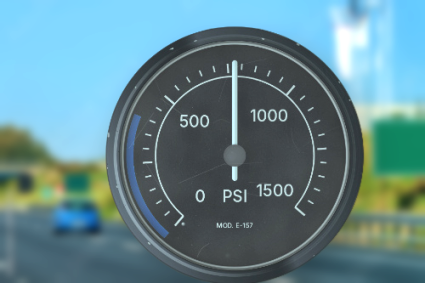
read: 775 psi
